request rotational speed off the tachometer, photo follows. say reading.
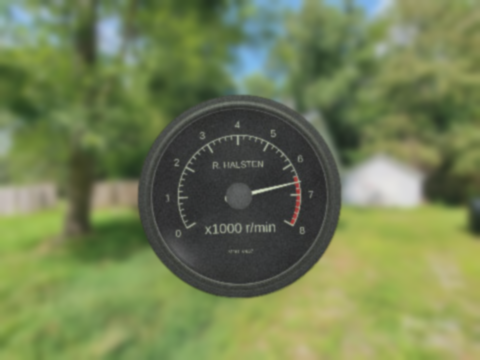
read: 6600 rpm
